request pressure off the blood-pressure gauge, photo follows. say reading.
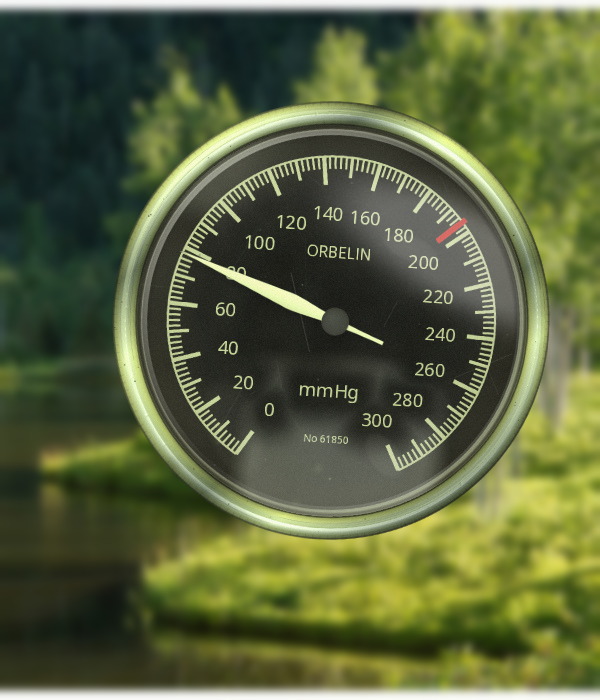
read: 78 mmHg
